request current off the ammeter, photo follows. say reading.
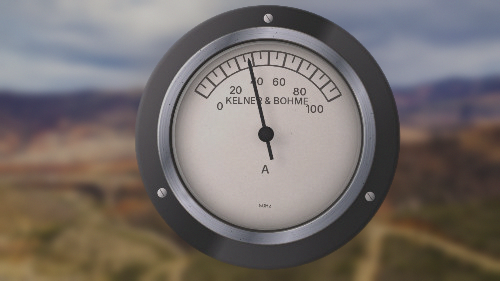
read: 37.5 A
